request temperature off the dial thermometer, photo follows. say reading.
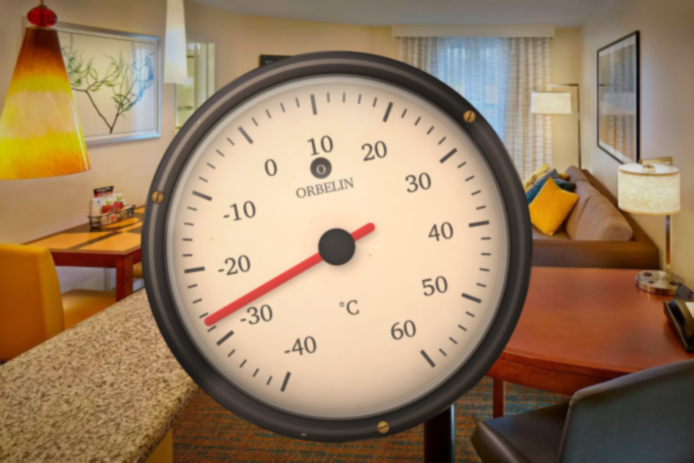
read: -27 °C
